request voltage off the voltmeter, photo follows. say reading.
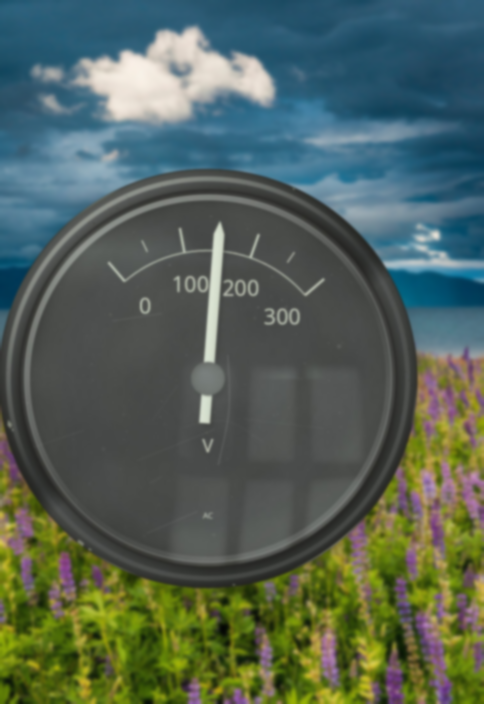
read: 150 V
